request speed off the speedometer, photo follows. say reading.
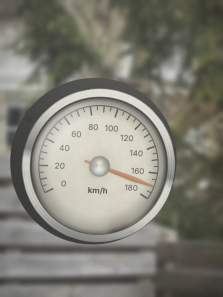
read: 170 km/h
